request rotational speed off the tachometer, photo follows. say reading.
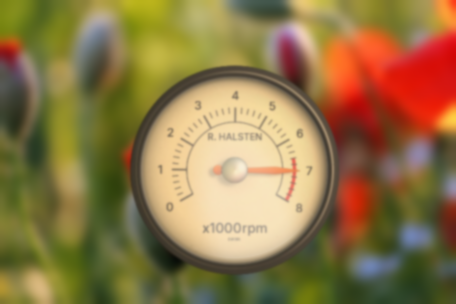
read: 7000 rpm
